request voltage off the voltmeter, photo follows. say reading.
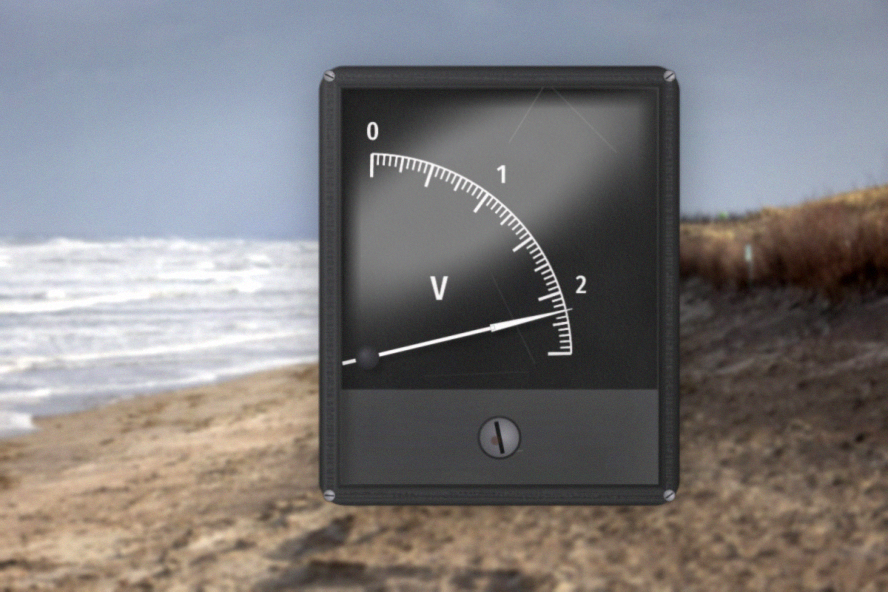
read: 2.15 V
